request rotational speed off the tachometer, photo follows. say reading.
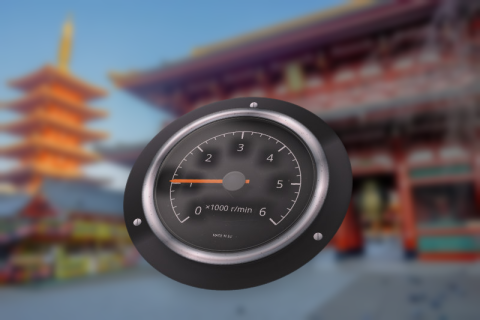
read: 1000 rpm
